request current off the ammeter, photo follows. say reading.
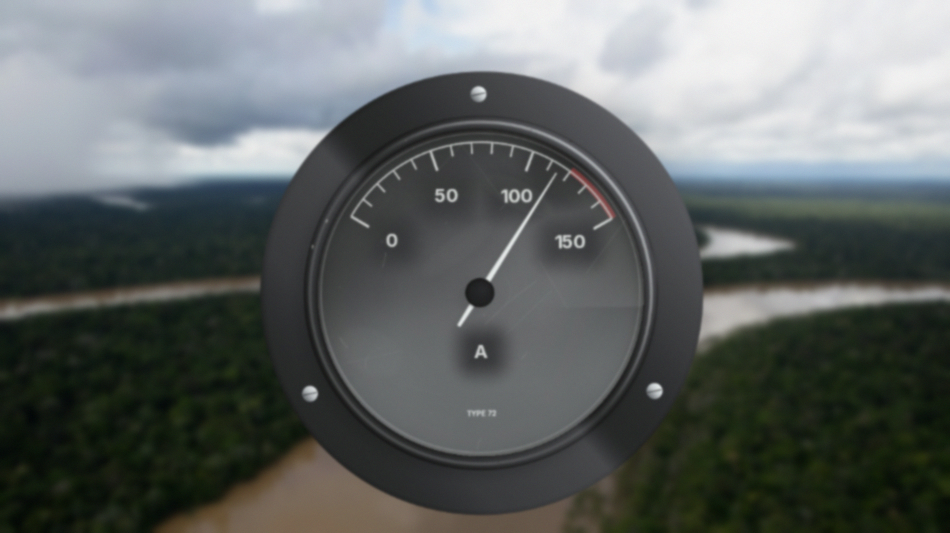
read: 115 A
